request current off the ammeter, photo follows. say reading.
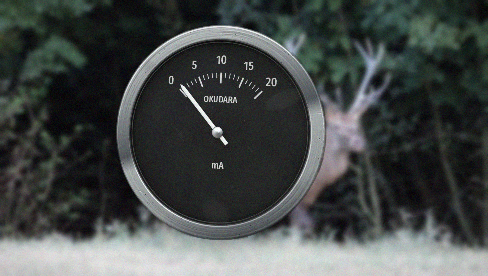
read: 1 mA
